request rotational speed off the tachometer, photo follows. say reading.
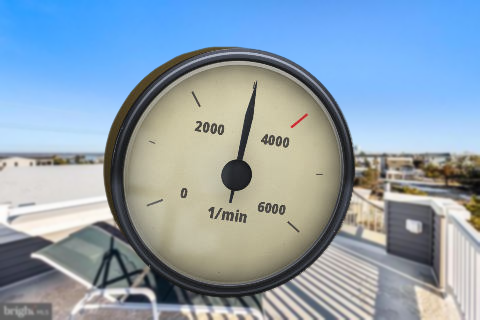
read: 3000 rpm
